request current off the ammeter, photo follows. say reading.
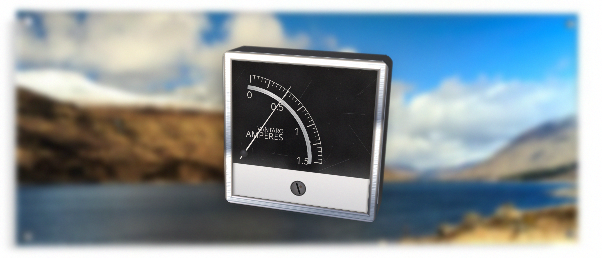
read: 0.5 A
